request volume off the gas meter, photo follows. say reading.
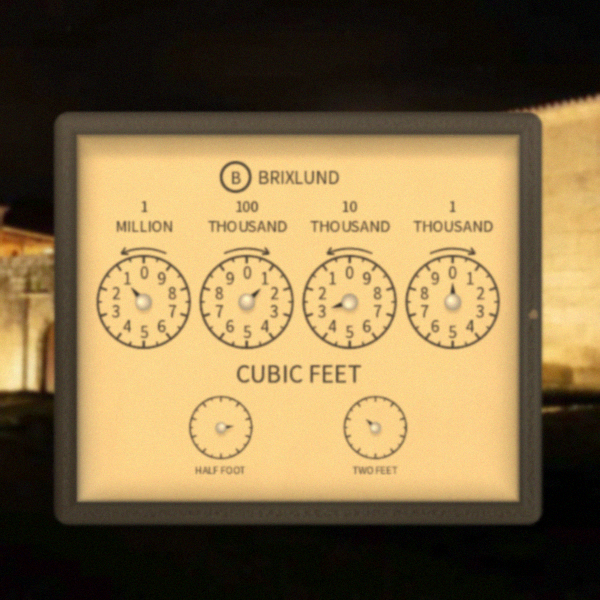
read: 113000 ft³
